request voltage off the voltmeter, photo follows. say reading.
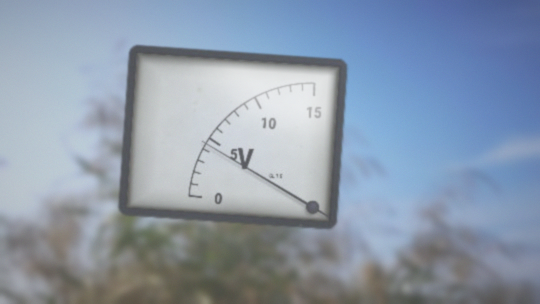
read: 4.5 V
